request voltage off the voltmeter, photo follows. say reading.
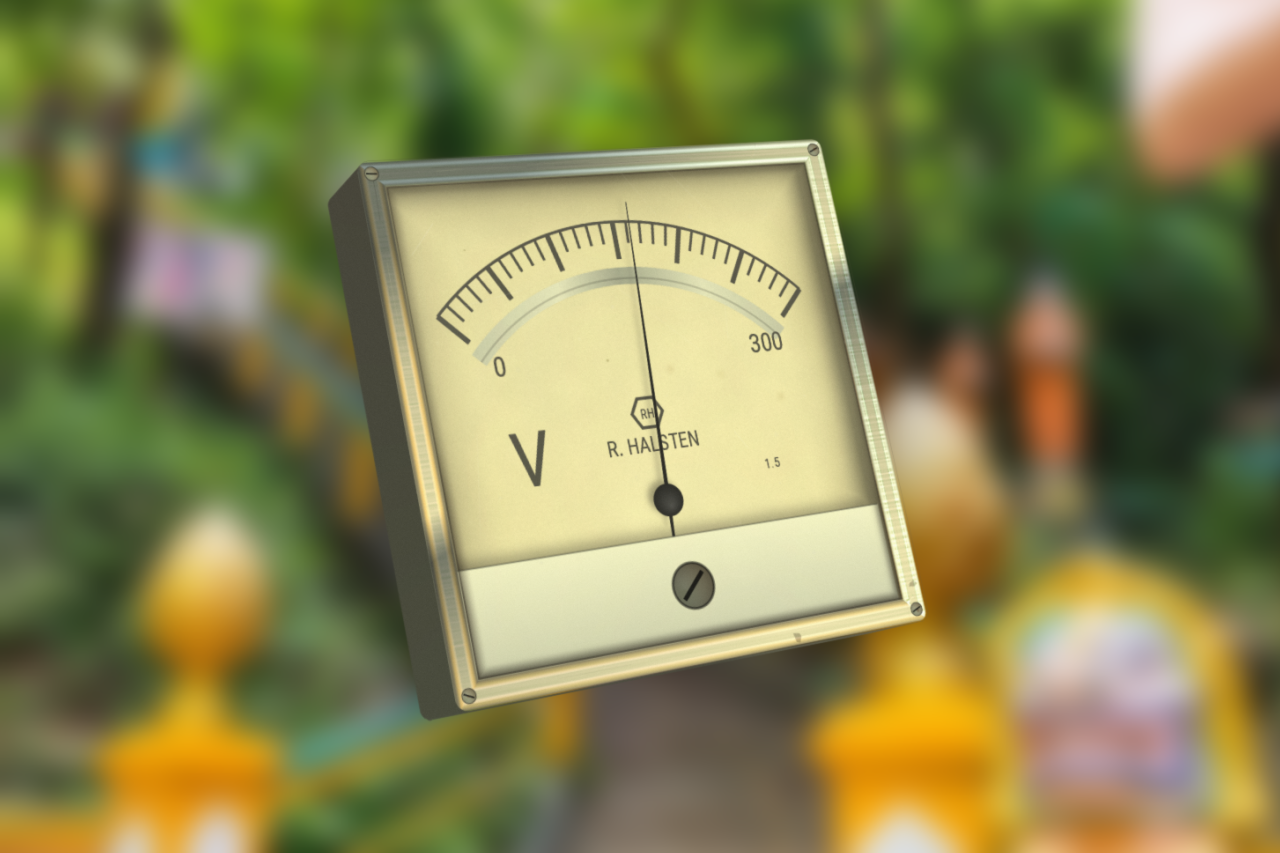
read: 160 V
